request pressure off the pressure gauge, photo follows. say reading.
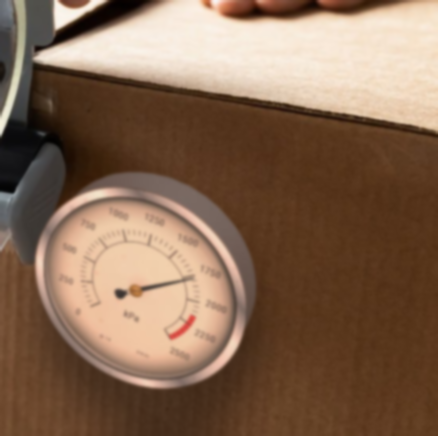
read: 1750 kPa
